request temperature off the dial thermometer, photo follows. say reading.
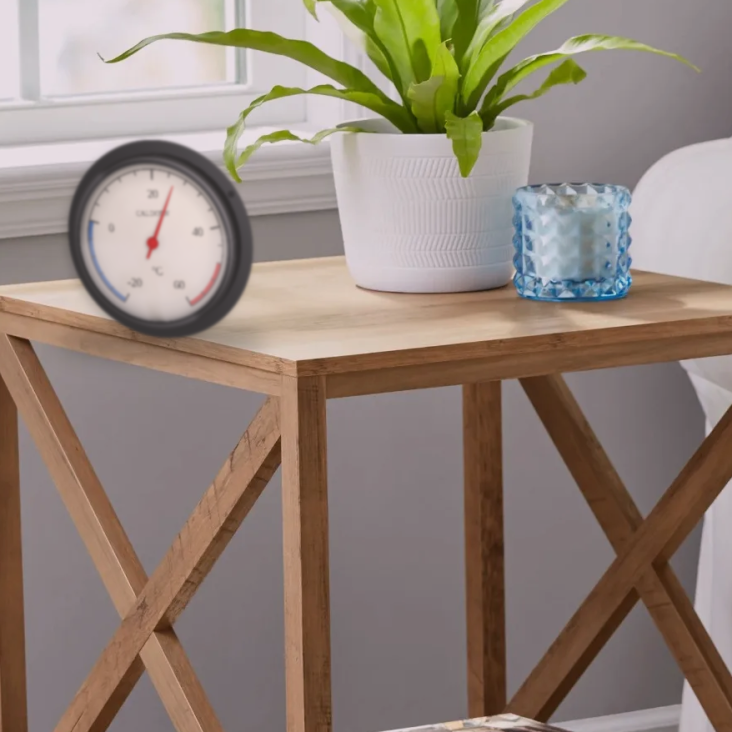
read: 26 °C
